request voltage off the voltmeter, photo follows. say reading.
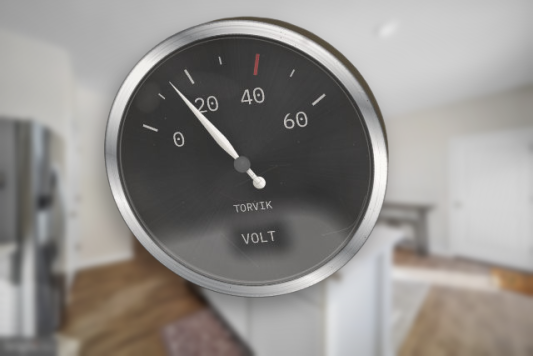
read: 15 V
